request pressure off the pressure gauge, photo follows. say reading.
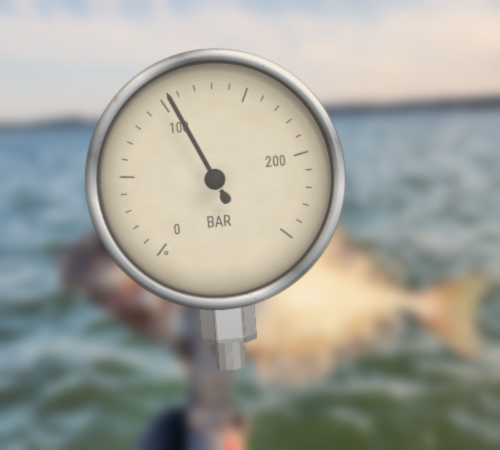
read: 105 bar
